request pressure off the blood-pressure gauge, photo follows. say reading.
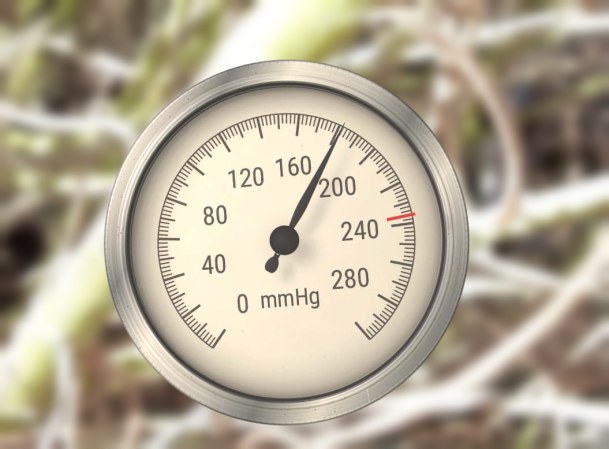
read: 182 mmHg
